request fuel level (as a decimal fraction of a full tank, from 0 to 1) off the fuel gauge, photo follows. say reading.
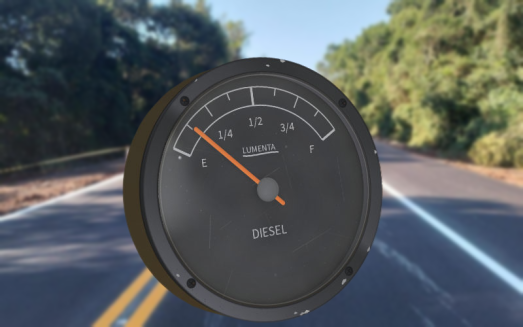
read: 0.125
